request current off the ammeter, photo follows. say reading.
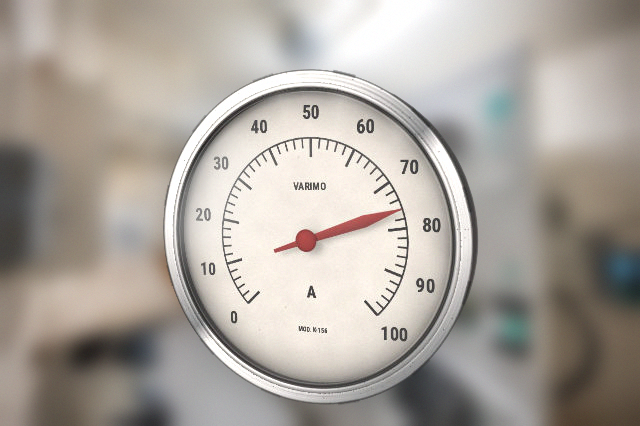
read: 76 A
